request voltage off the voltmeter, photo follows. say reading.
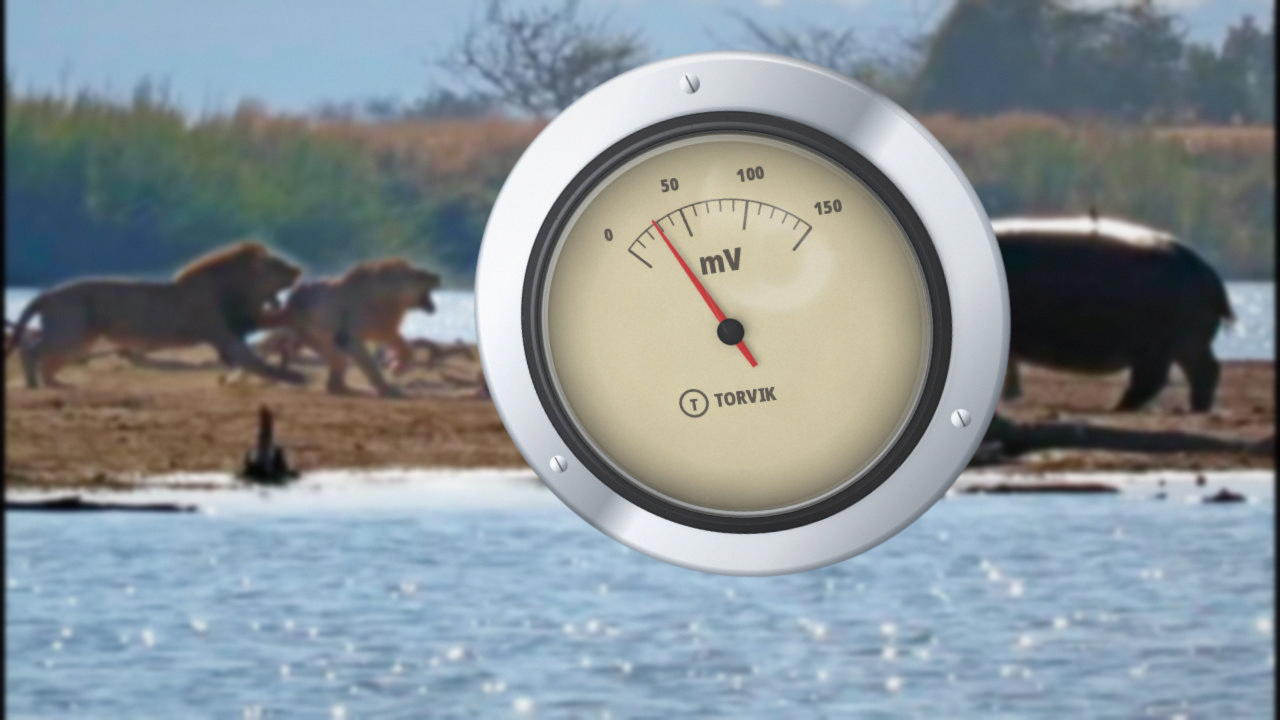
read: 30 mV
